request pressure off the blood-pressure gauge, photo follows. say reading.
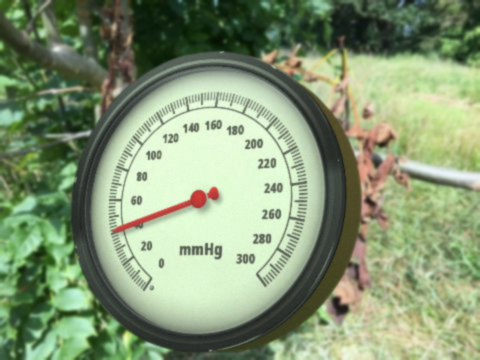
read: 40 mmHg
